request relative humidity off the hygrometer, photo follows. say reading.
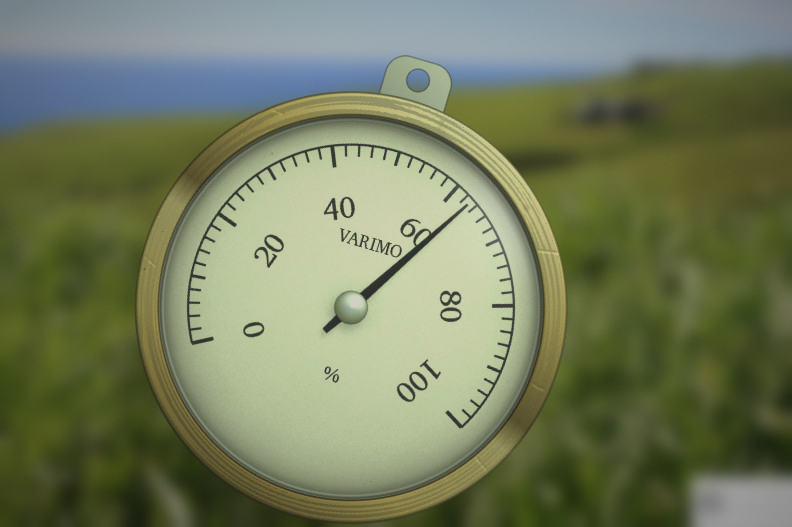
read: 63 %
